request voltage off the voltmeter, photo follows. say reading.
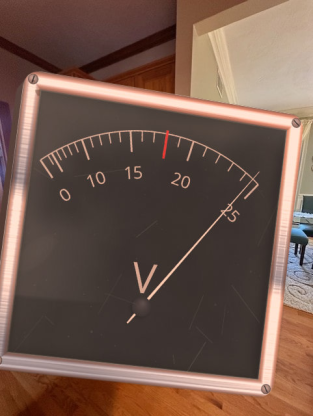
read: 24.5 V
